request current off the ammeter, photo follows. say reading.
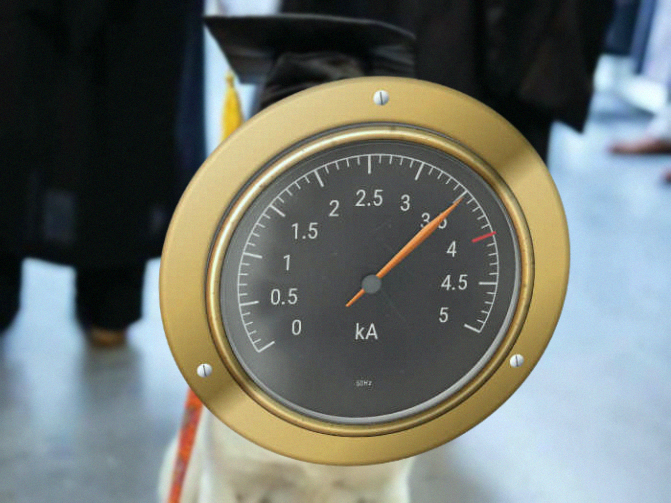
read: 3.5 kA
